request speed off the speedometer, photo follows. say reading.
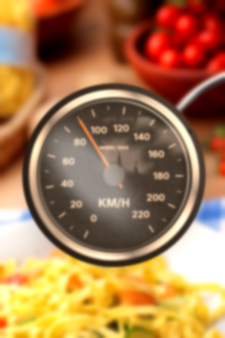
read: 90 km/h
